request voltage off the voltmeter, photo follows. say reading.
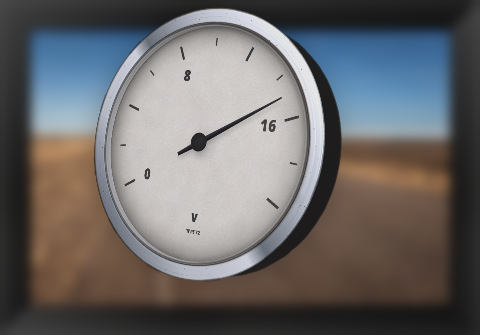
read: 15 V
